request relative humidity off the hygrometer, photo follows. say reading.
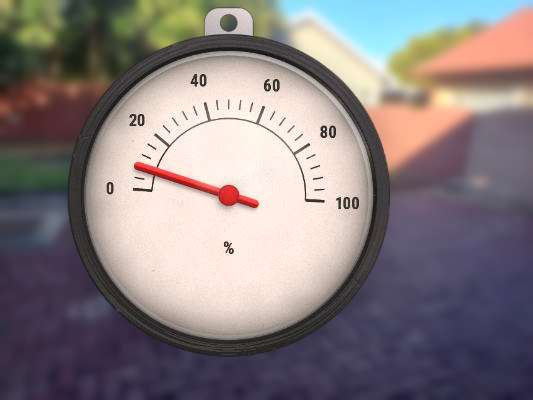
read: 8 %
